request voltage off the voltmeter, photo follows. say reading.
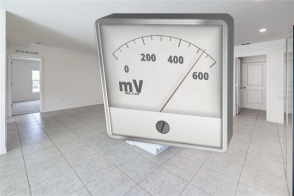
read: 525 mV
